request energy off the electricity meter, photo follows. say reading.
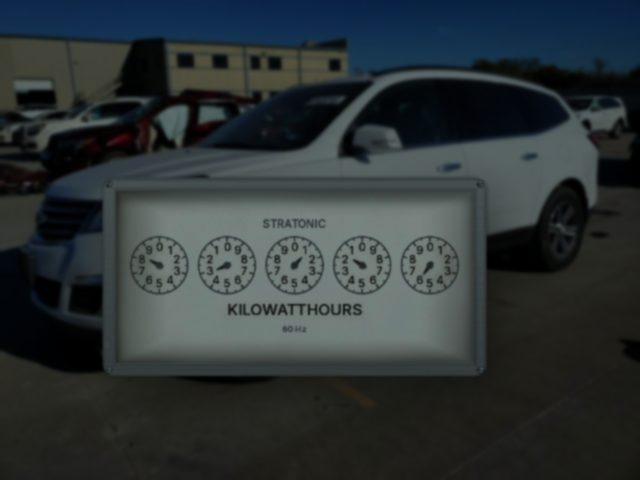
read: 83116 kWh
